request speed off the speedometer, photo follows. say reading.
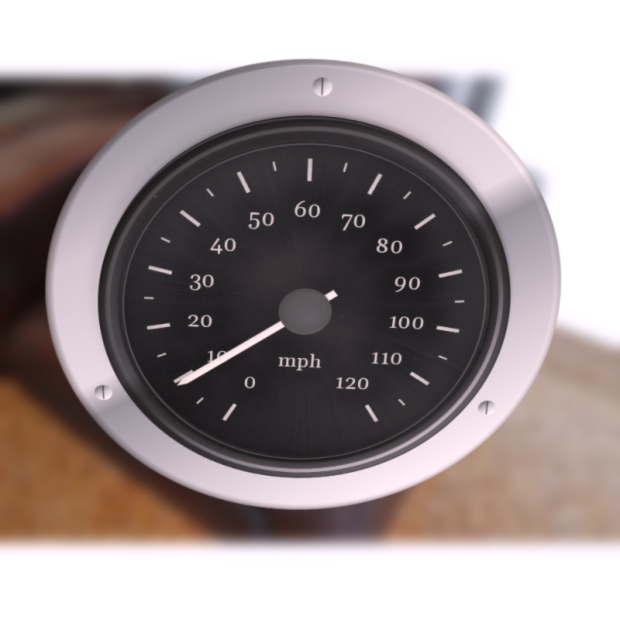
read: 10 mph
